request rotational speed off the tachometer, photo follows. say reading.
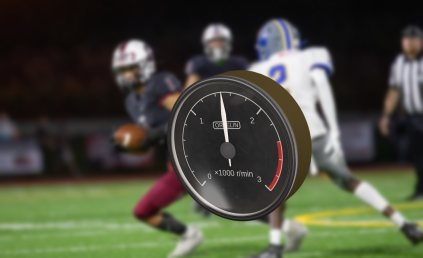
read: 1500 rpm
